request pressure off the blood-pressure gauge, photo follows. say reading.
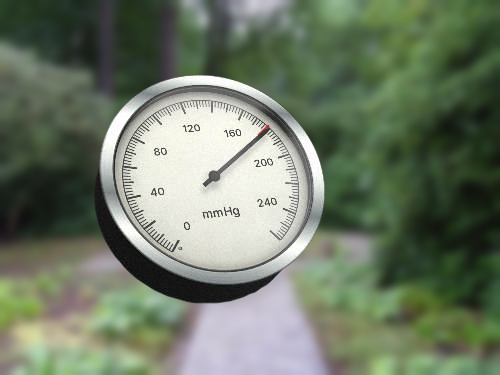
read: 180 mmHg
